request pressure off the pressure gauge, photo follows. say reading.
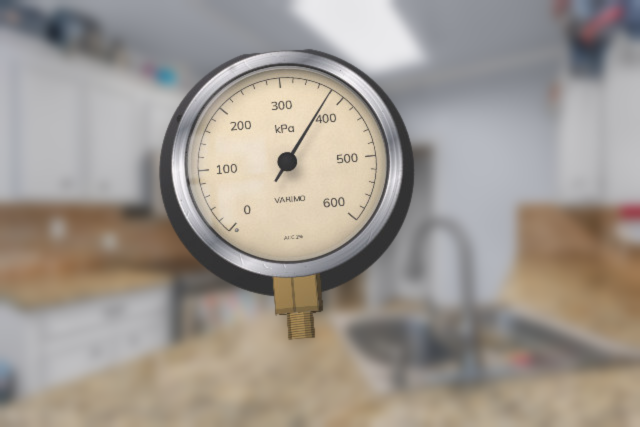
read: 380 kPa
